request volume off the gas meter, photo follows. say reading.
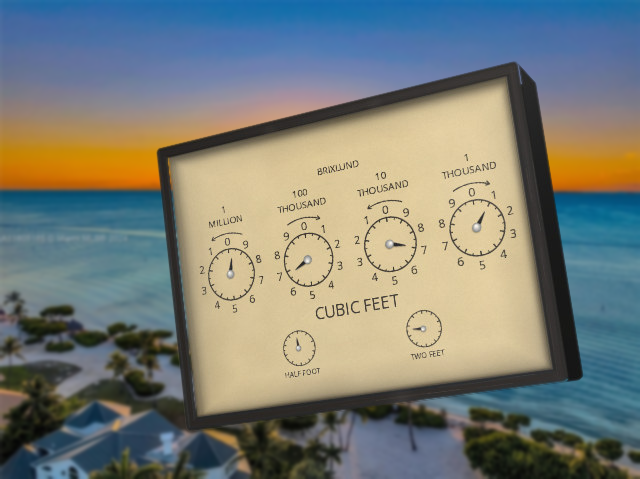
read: 967100 ft³
